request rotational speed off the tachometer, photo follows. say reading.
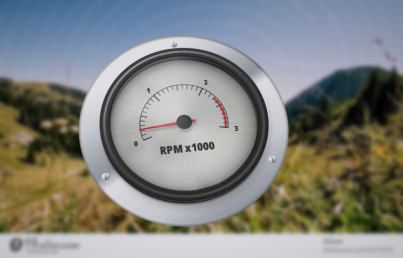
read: 200 rpm
